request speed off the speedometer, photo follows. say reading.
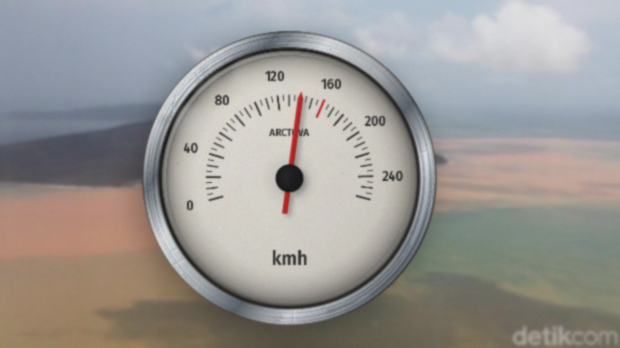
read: 140 km/h
